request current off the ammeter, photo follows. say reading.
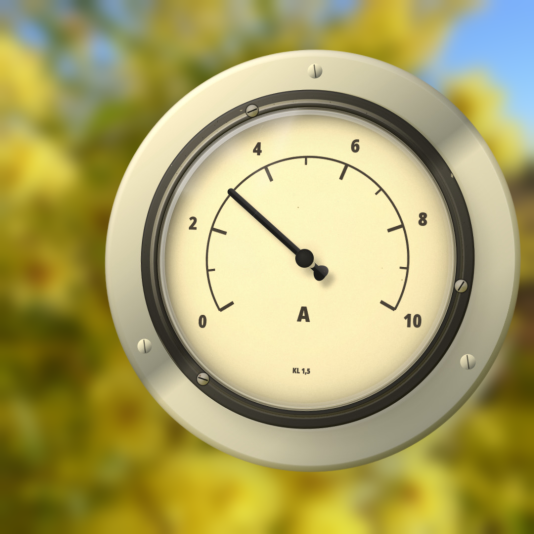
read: 3 A
